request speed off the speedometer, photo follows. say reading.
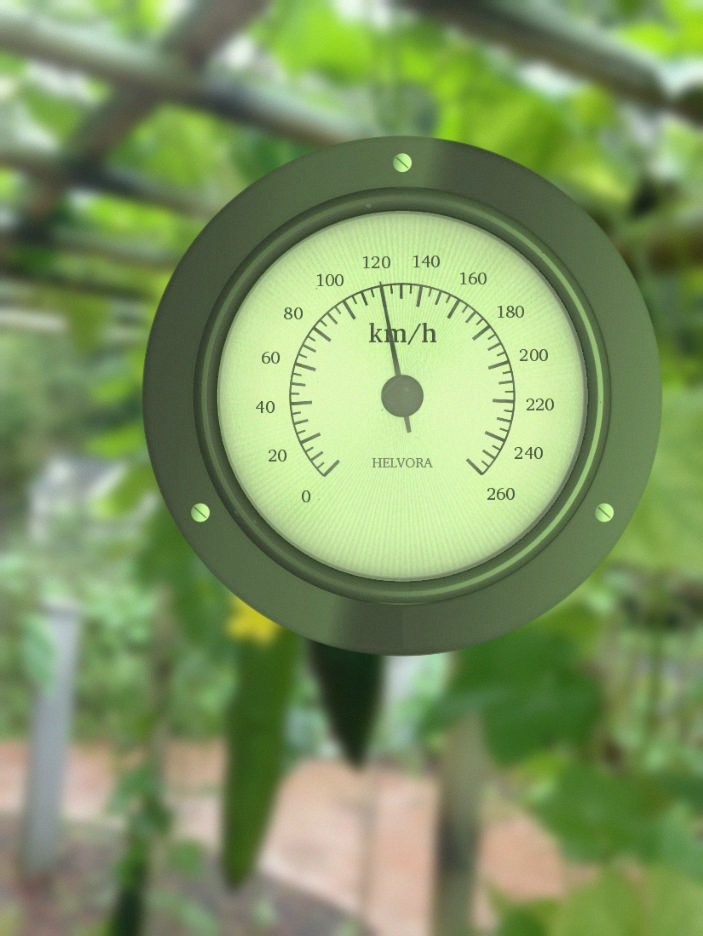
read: 120 km/h
